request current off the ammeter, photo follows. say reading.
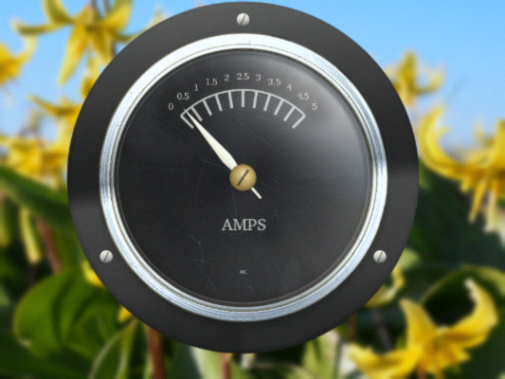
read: 0.25 A
